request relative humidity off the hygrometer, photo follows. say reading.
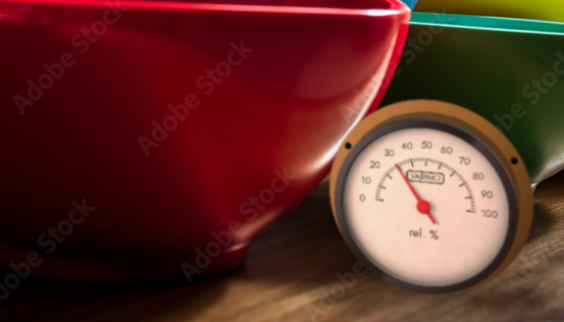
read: 30 %
